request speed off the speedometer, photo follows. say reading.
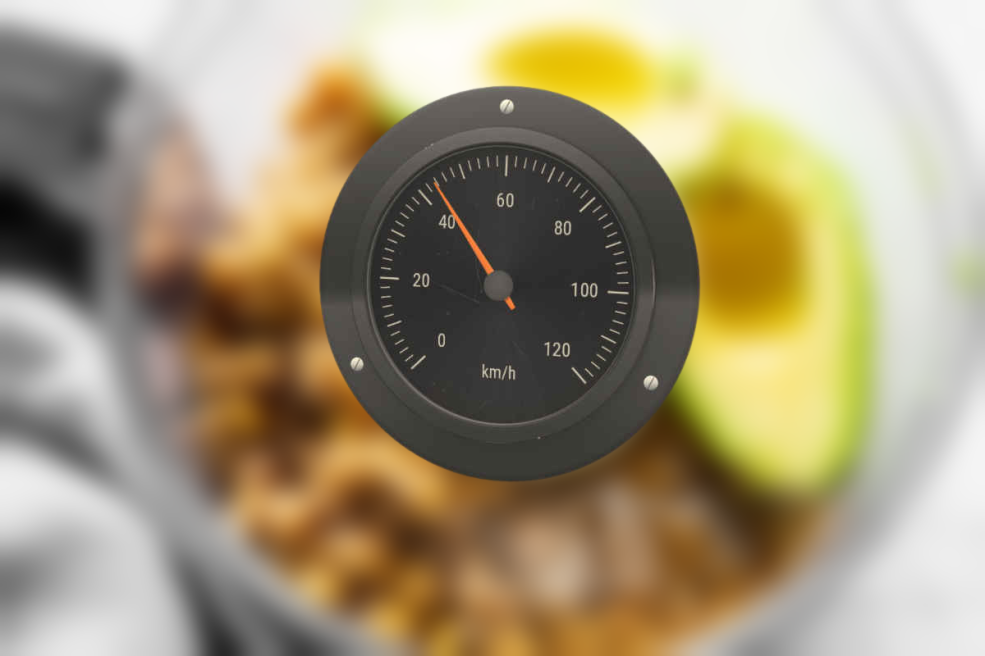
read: 44 km/h
